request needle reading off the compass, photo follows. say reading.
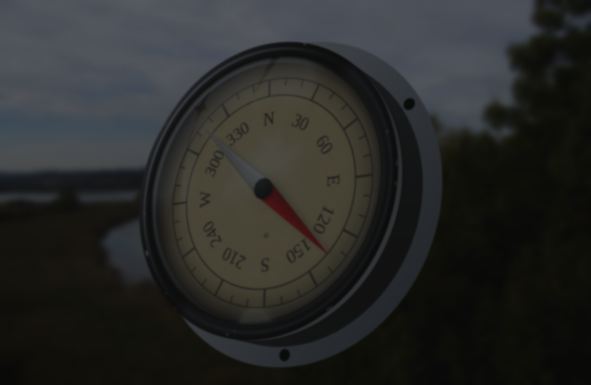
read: 135 °
